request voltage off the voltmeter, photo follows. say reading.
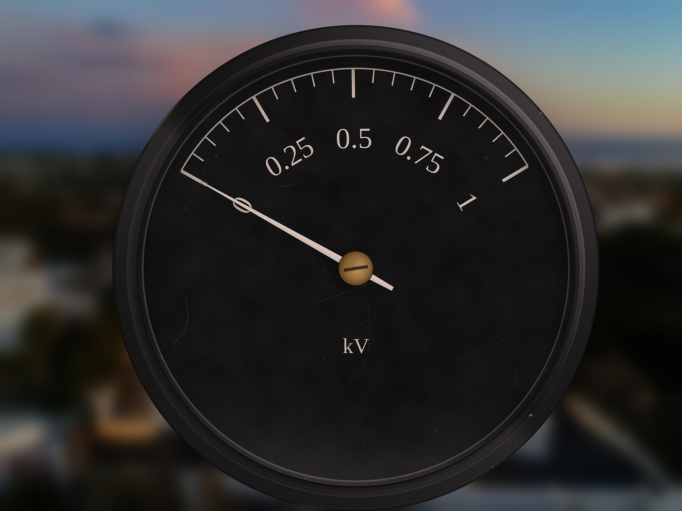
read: 0 kV
